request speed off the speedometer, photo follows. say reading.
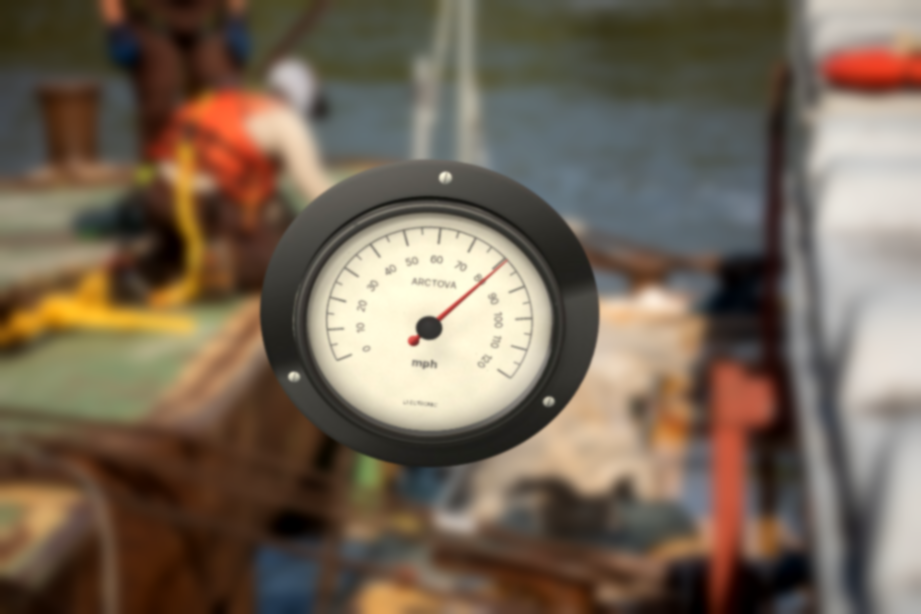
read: 80 mph
